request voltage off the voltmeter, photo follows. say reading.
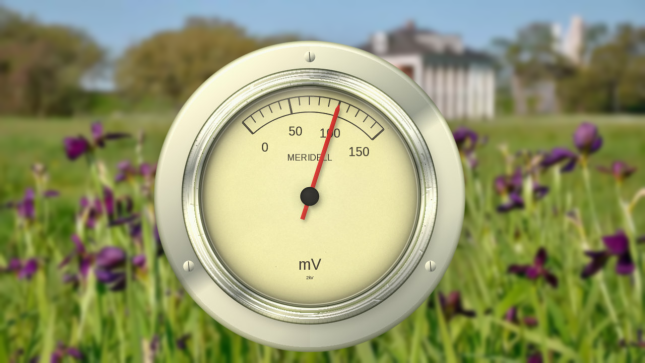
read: 100 mV
